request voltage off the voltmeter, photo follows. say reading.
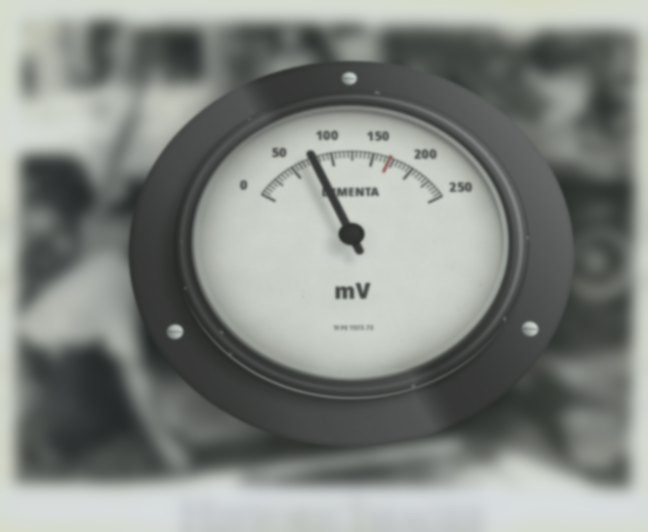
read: 75 mV
